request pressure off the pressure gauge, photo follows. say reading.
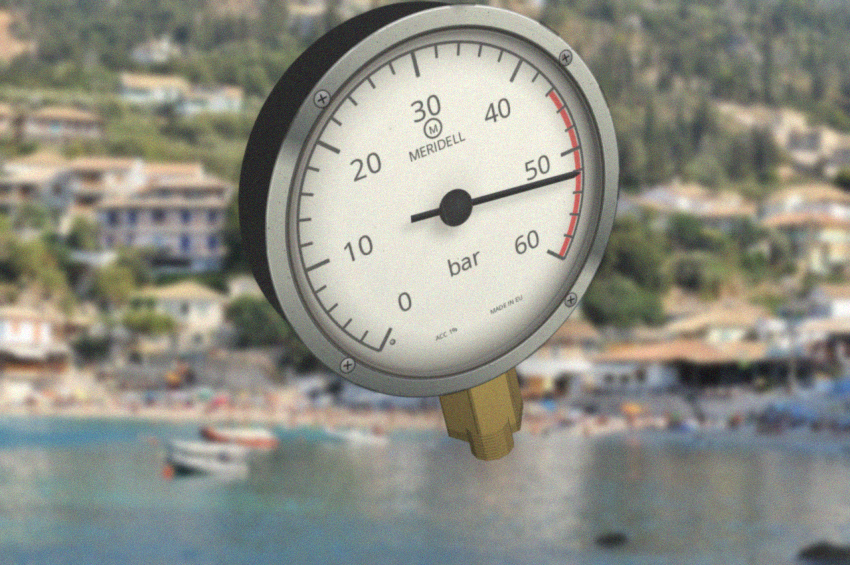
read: 52 bar
